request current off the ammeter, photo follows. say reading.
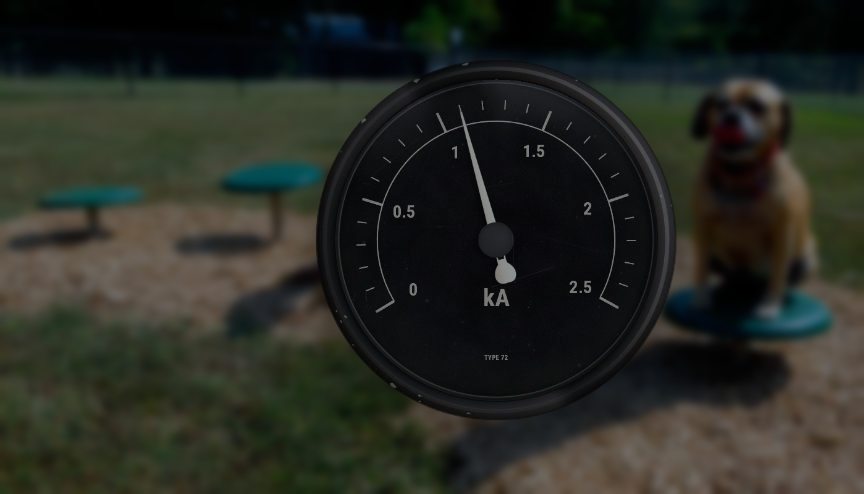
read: 1.1 kA
